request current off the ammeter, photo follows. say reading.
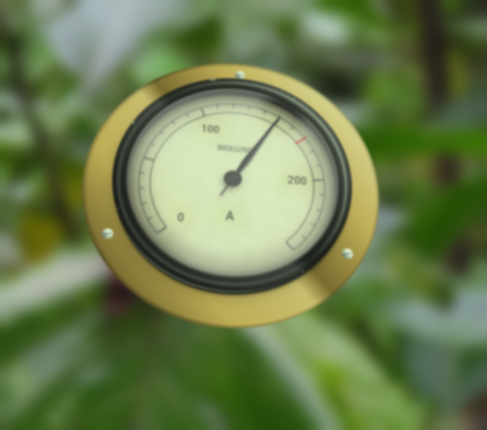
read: 150 A
